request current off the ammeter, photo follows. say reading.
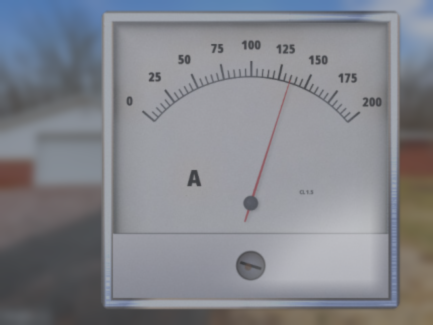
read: 135 A
